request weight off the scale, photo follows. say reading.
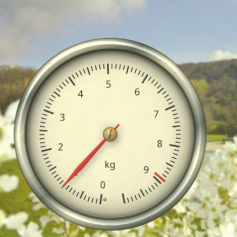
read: 1 kg
